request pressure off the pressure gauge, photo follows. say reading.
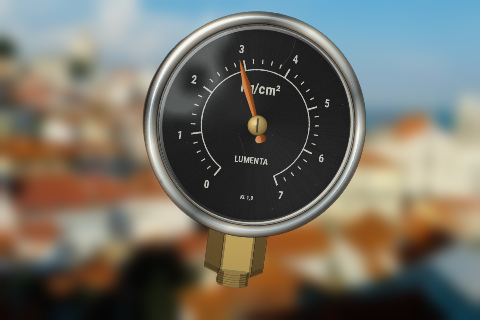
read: 2.9 kg/cm²
